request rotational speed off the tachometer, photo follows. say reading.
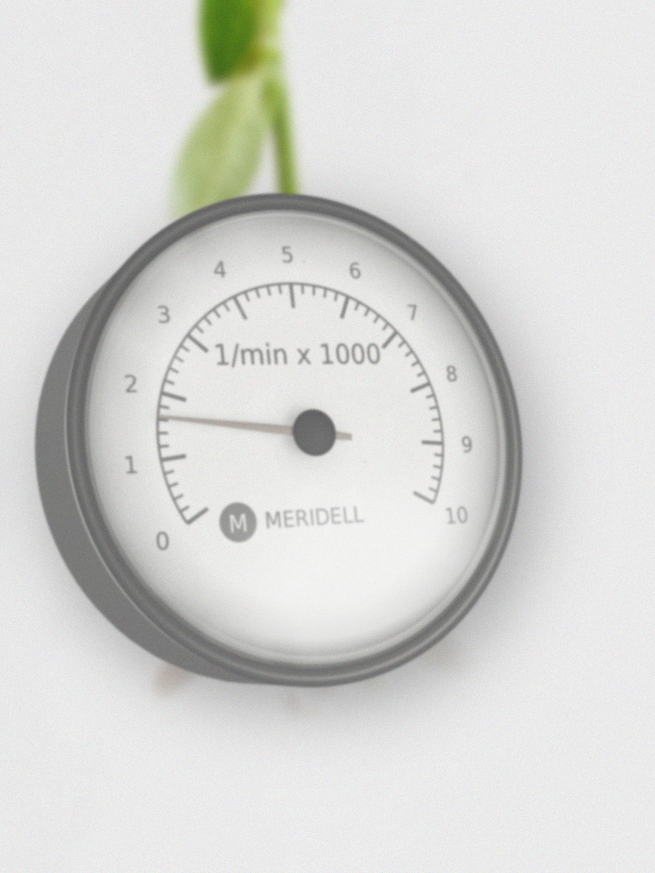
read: 1600 rpm
